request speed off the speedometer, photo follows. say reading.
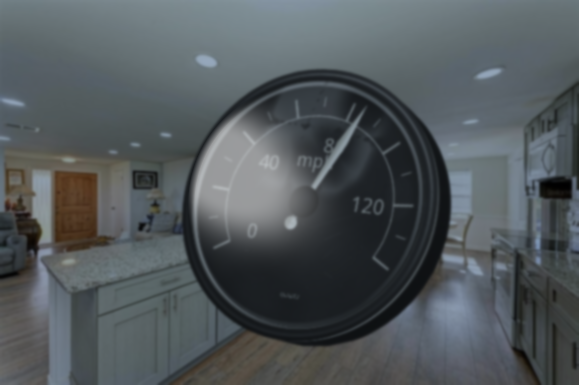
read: 85 mph
